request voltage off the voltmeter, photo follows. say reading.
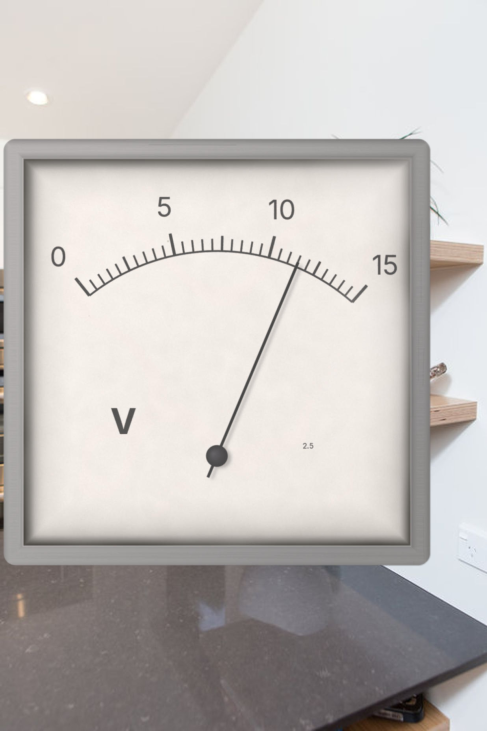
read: 11.5 V
